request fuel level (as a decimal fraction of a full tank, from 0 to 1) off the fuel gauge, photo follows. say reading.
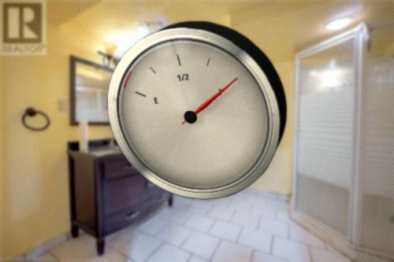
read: 1
